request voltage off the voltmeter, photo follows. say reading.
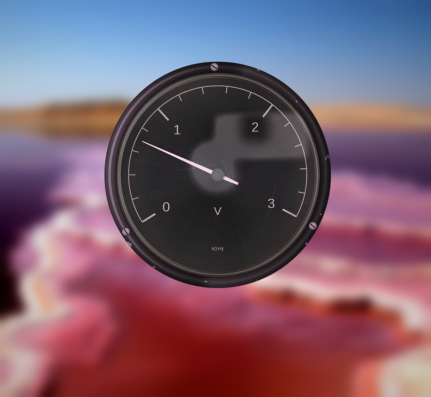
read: 0.7 V
